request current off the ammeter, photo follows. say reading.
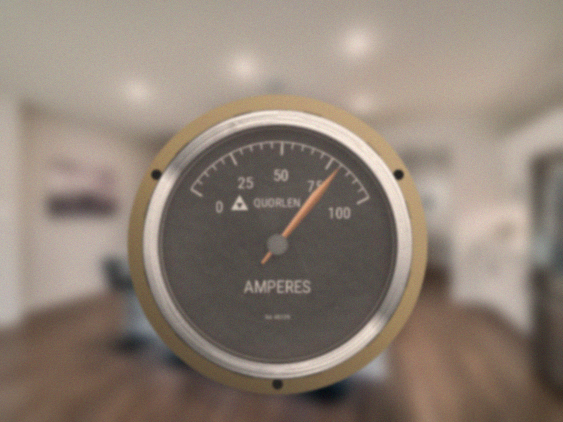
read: 80 A
